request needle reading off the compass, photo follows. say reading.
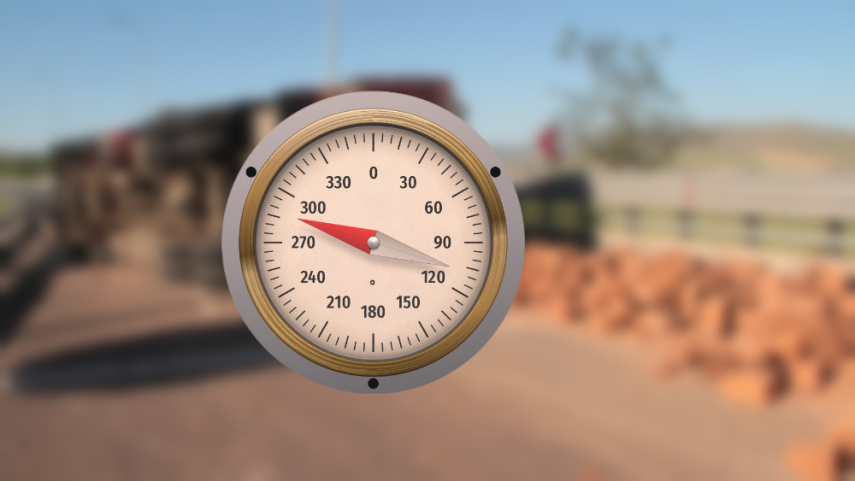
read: 287.5 °
